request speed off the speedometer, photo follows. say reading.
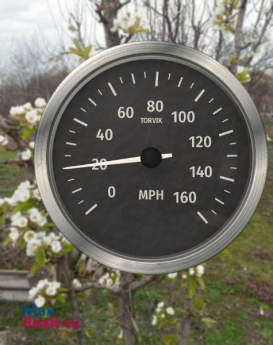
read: 20 mph
